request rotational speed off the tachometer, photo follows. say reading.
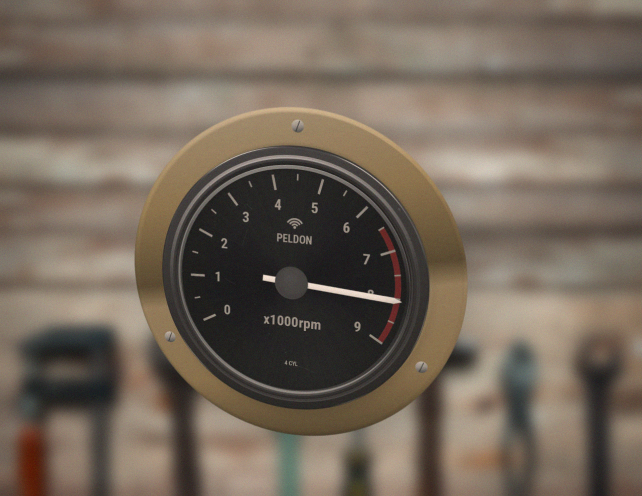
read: 8000 rpm
